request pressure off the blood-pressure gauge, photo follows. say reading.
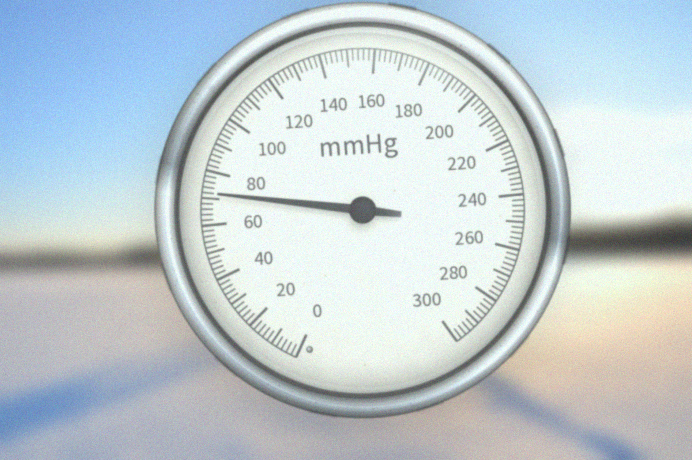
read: 72 mmHg
